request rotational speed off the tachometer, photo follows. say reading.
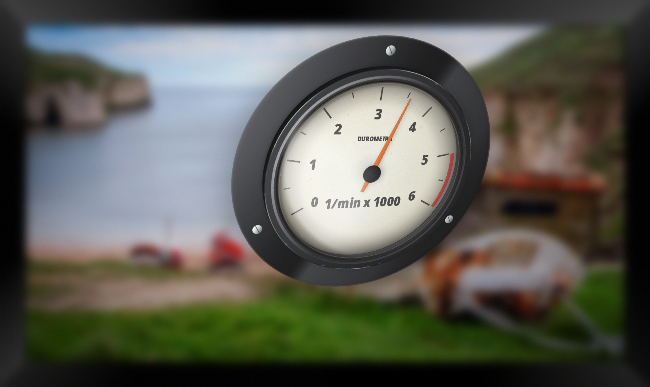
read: 3500 rpm
